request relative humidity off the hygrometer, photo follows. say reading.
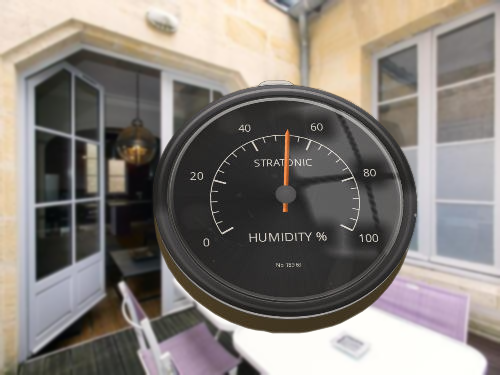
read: 52 %
